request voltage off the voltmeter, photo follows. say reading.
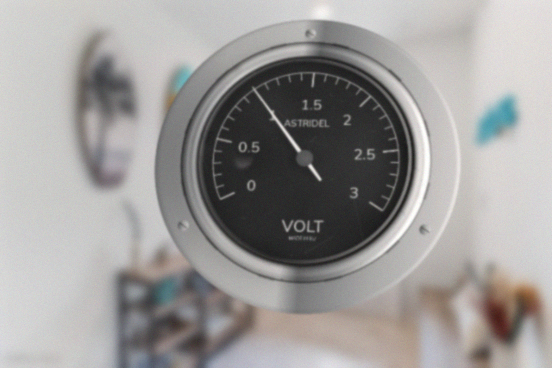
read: 1 V
